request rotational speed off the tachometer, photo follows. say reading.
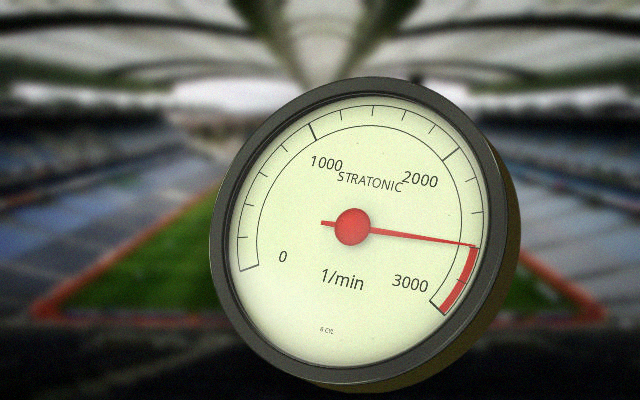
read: 2600 rpm
